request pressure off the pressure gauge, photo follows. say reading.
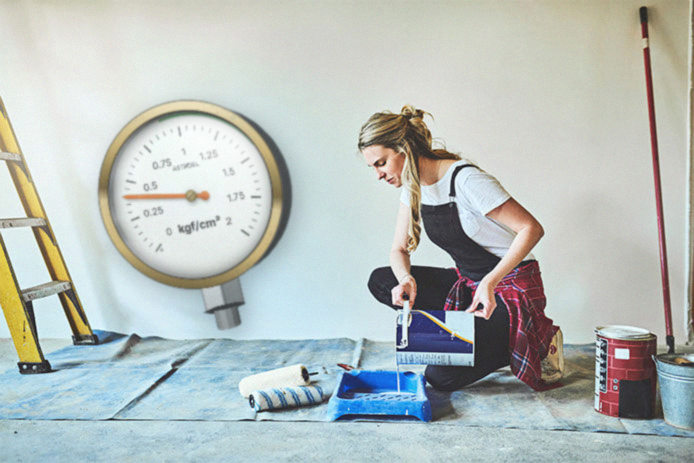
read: 0.4 kg/cm²
